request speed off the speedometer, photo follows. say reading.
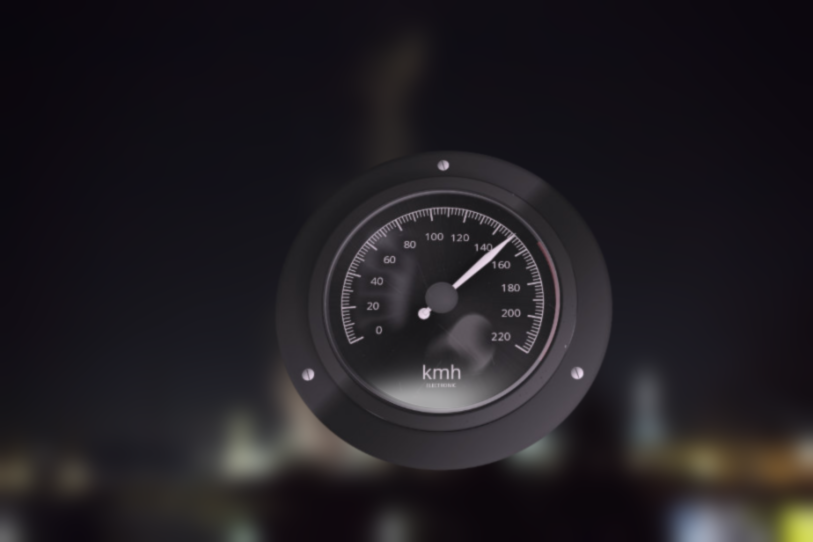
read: 150 km/h
